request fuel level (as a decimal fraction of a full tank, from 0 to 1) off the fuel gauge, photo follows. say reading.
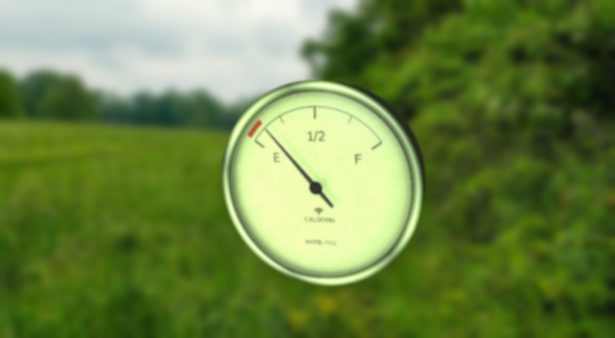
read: 0.125
